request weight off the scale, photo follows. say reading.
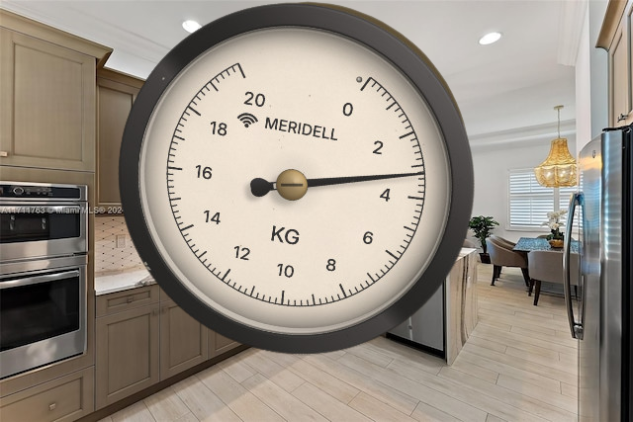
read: 3.2 kg
